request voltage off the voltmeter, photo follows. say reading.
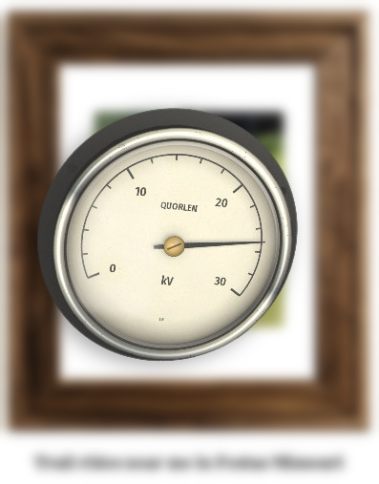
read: 25 kV
